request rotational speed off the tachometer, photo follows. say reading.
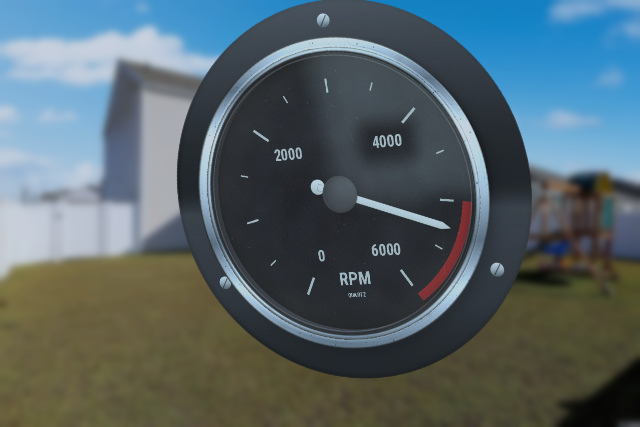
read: 5250 rpm
